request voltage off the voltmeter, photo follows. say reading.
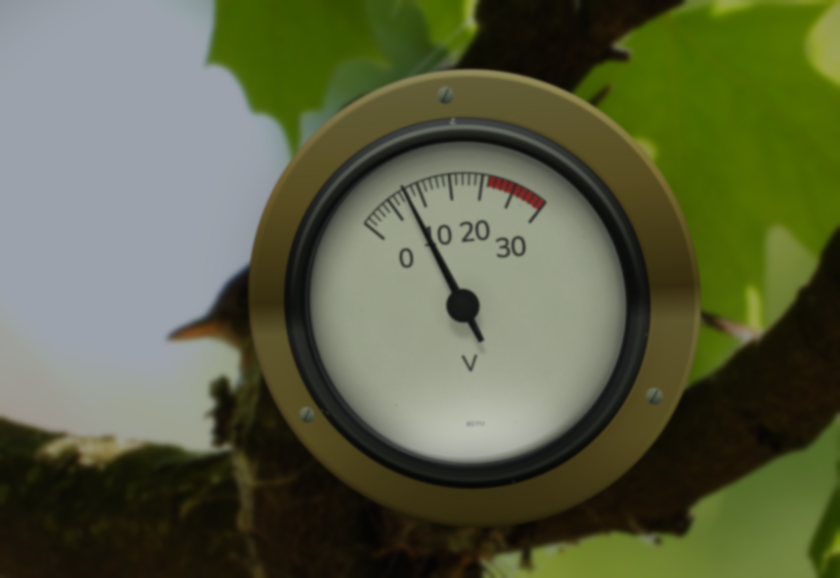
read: 8 V
